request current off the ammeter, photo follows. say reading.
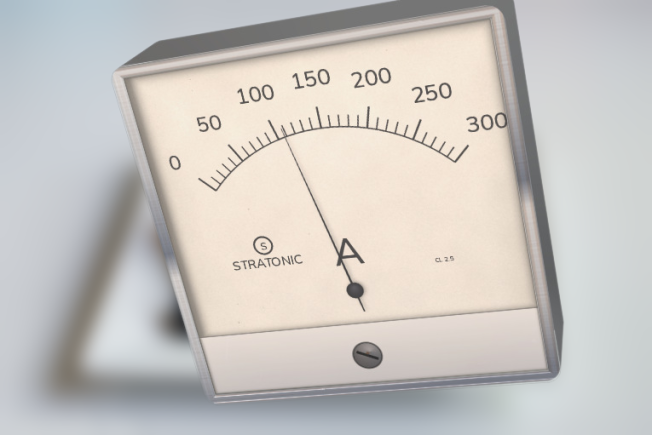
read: 110 A
